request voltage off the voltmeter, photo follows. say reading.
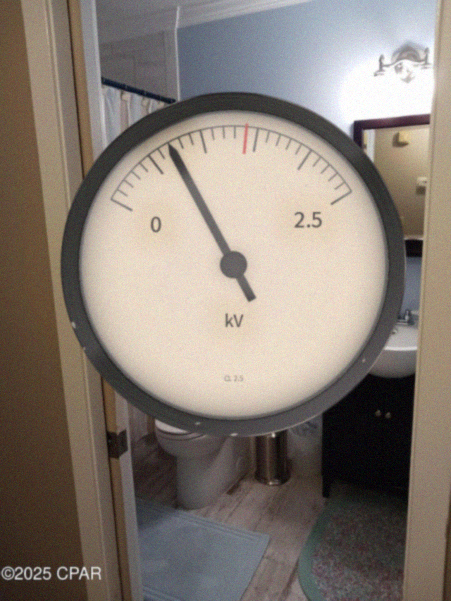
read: 0.7 kV
